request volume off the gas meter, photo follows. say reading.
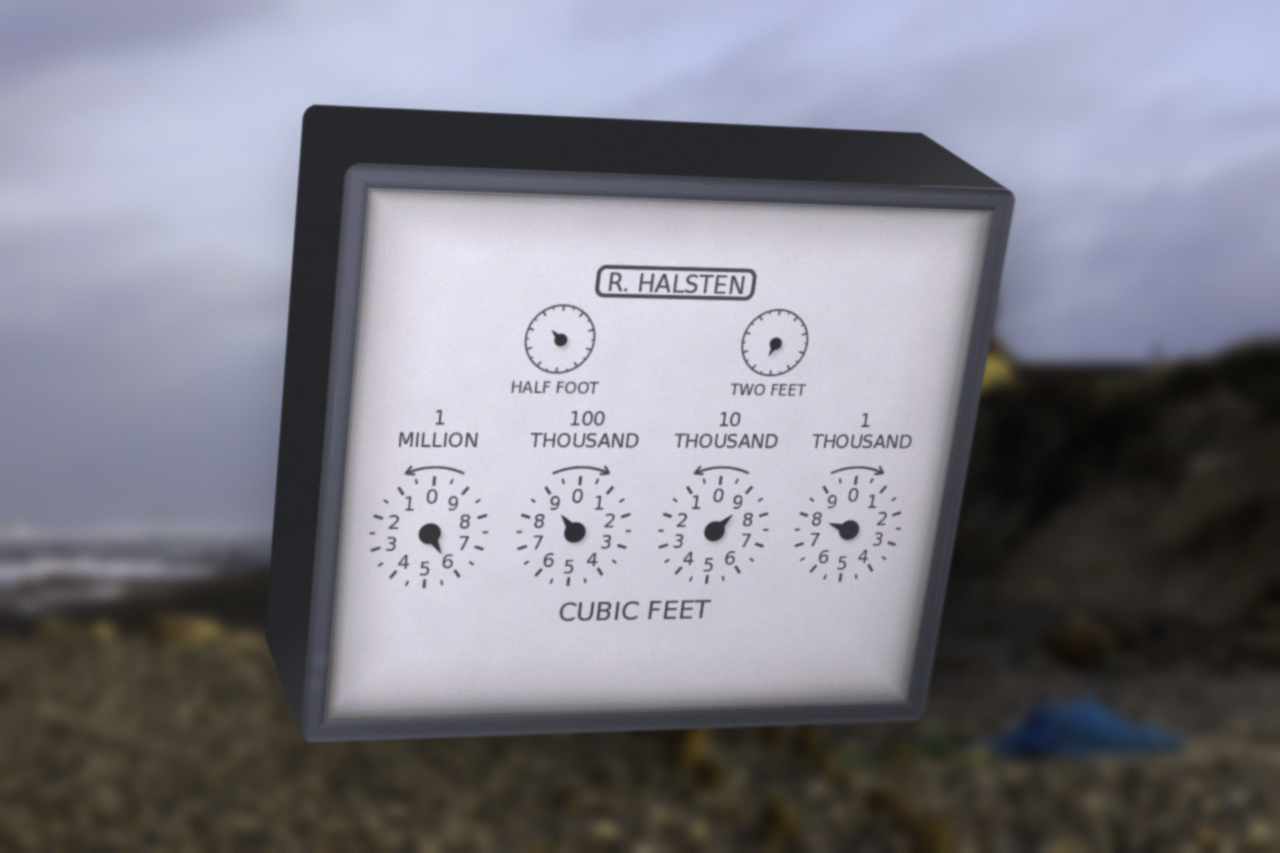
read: 588800 ft³
